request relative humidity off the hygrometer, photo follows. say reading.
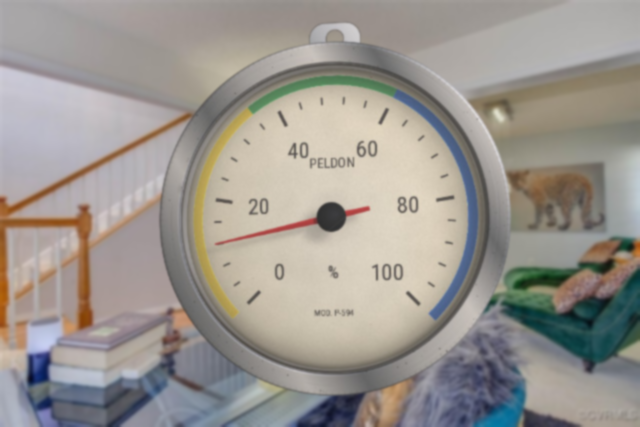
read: 12 %
